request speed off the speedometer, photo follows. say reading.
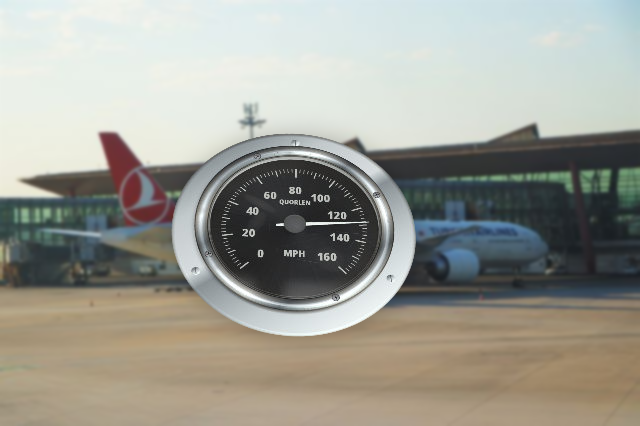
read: 130 mph
